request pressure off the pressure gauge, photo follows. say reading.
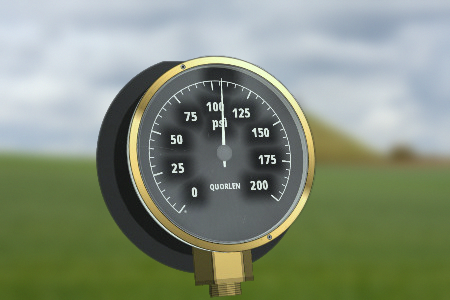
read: 105 psi
